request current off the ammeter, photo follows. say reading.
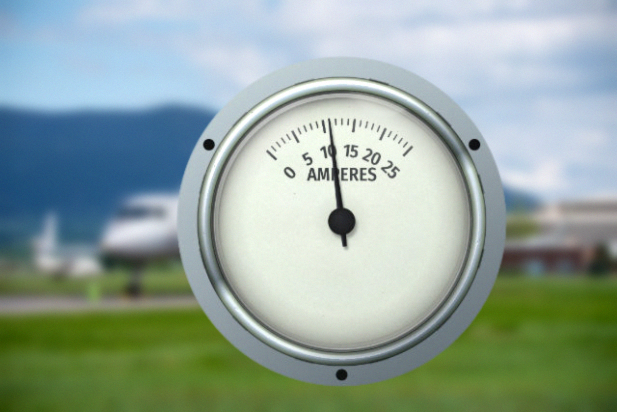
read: 11 A
